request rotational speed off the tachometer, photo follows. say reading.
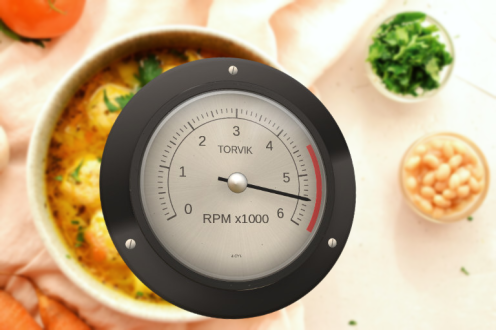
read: 5500 rpm
